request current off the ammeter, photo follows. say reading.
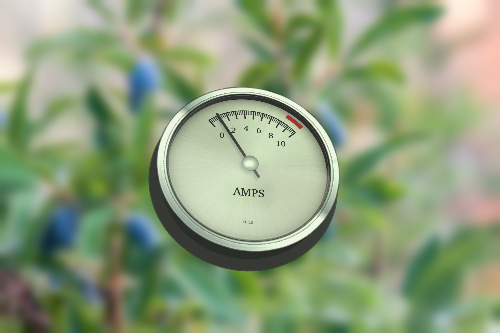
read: 1 A
